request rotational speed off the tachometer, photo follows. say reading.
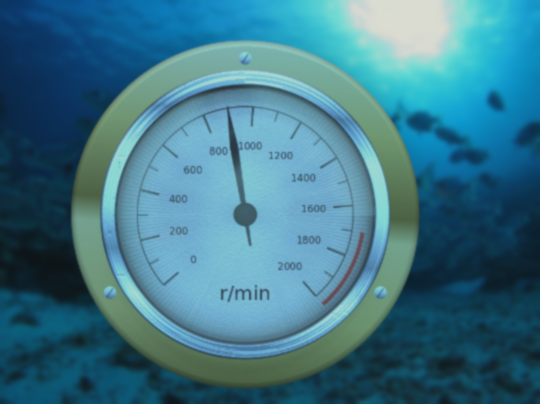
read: 900 rpm
